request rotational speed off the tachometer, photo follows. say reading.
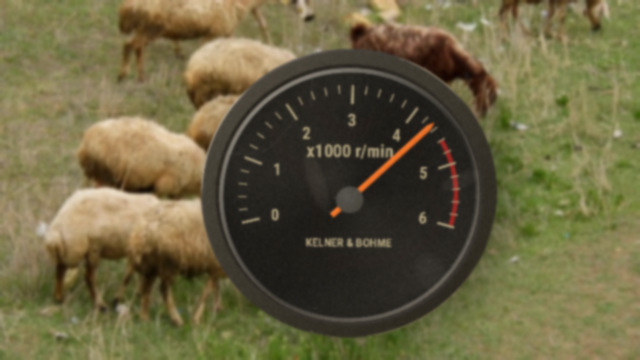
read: 4300 rpm
